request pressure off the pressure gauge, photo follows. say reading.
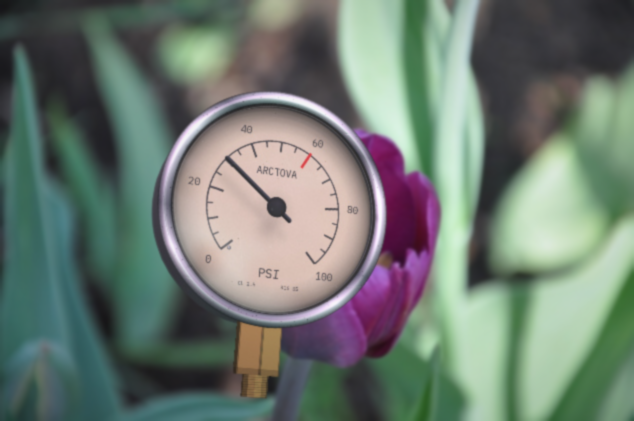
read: 30 psi
